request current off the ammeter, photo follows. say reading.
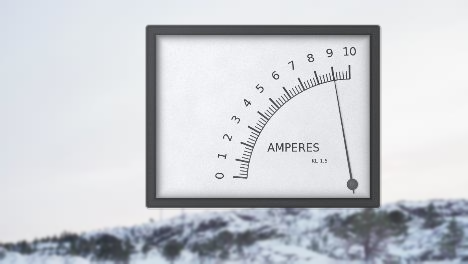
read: 9 A
